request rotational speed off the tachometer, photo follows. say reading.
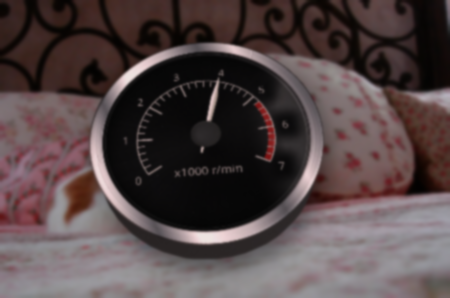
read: 4000 rpm
